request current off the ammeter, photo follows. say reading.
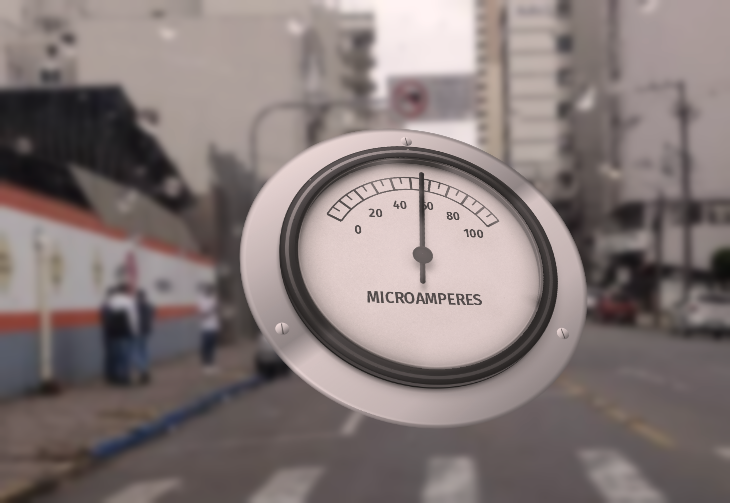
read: 55 µA
